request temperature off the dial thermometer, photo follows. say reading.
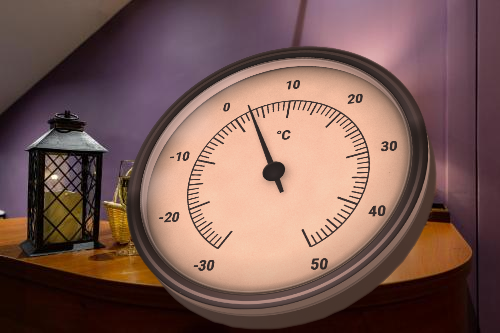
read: 3 °C
